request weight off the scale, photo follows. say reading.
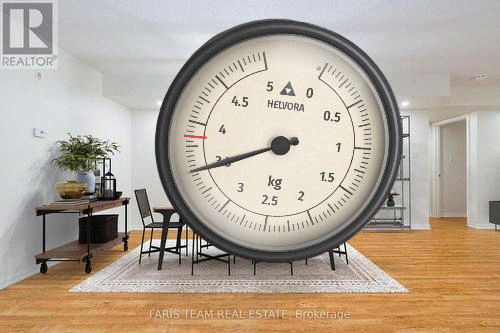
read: 3.5 kg
